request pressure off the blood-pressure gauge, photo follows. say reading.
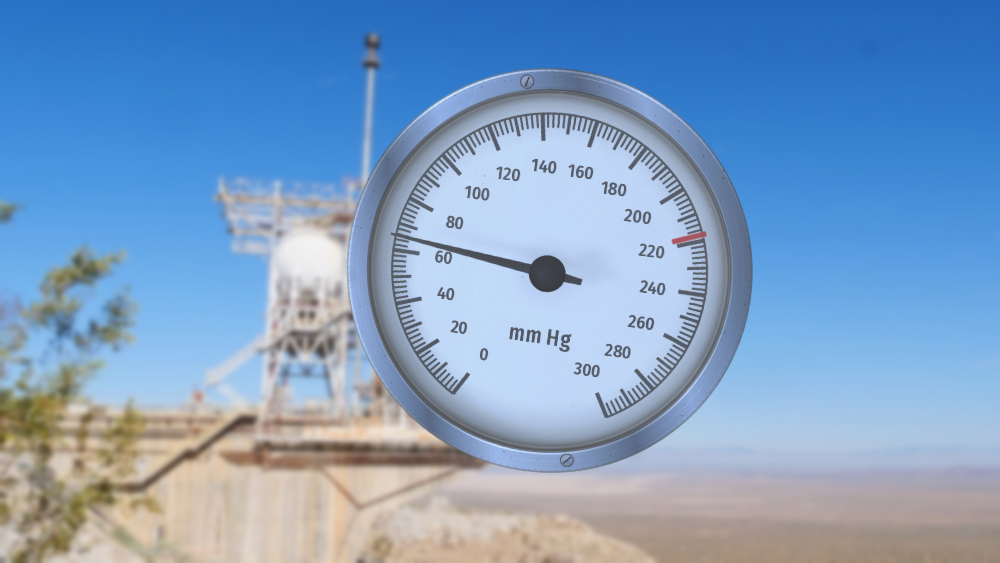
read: 66 mmHg
